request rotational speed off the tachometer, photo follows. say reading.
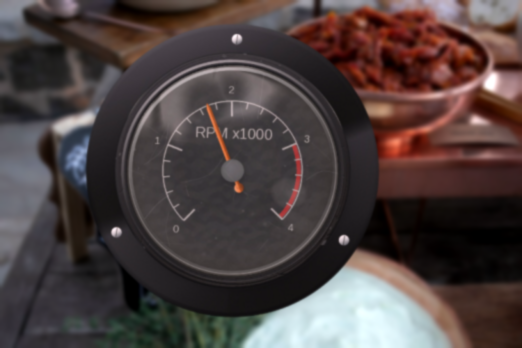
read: 1700 rpm
